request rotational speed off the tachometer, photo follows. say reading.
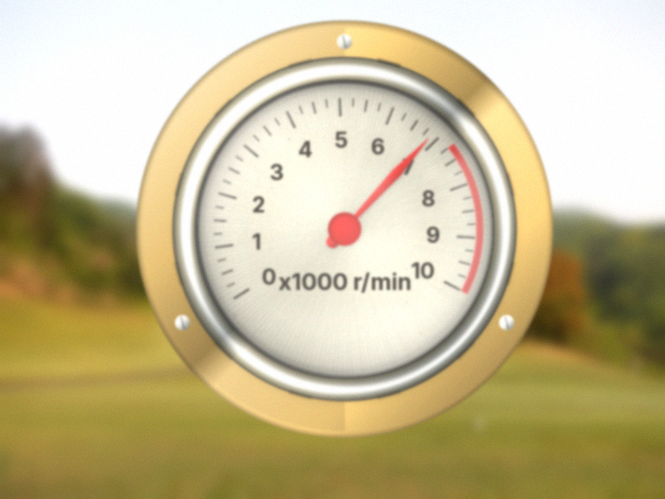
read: 6875 rpm
